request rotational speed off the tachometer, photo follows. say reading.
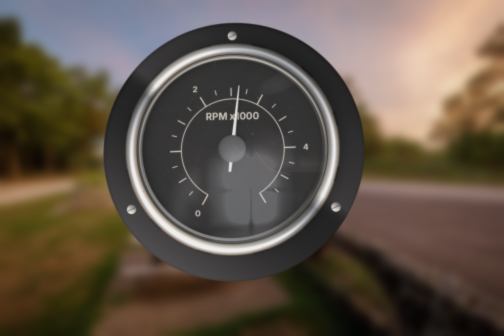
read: 2625 rpm
